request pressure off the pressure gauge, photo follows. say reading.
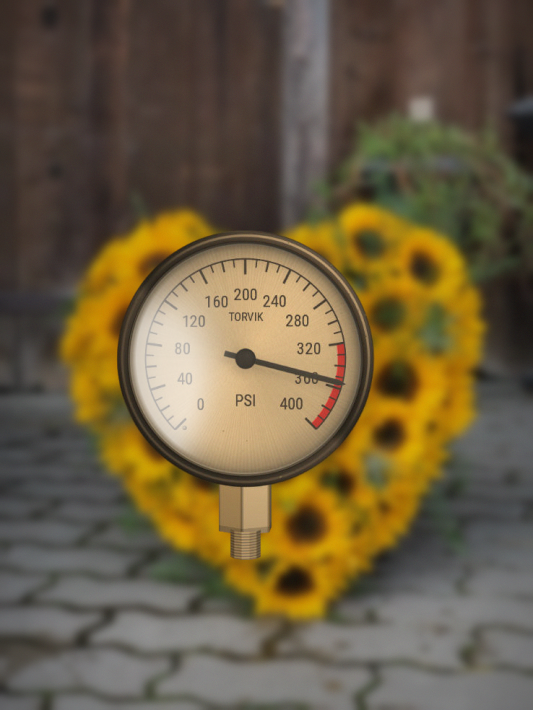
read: 355 psi
